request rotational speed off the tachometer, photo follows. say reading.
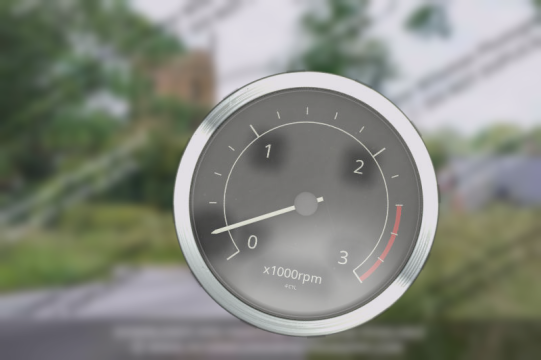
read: 200 rpm
